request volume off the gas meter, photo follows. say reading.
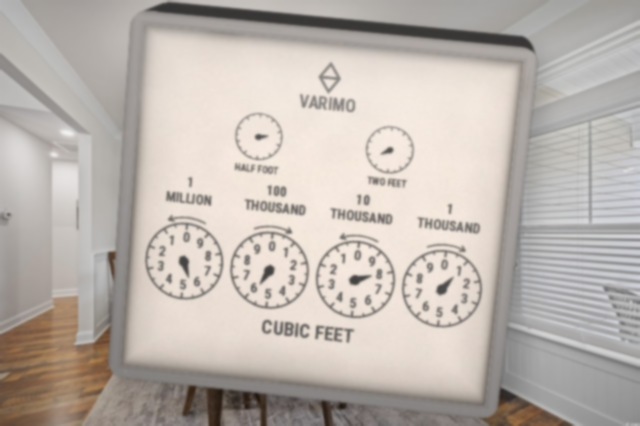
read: 558100 ft³
